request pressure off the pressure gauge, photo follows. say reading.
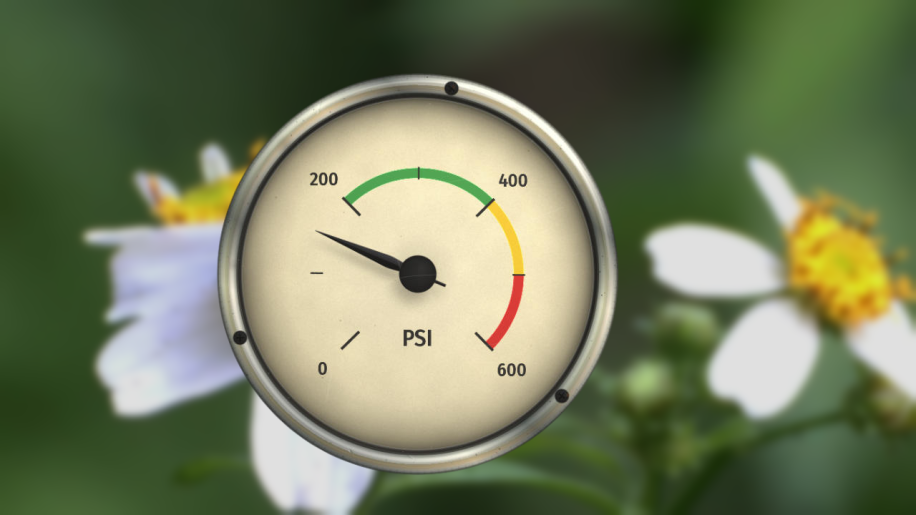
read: 150 psi
